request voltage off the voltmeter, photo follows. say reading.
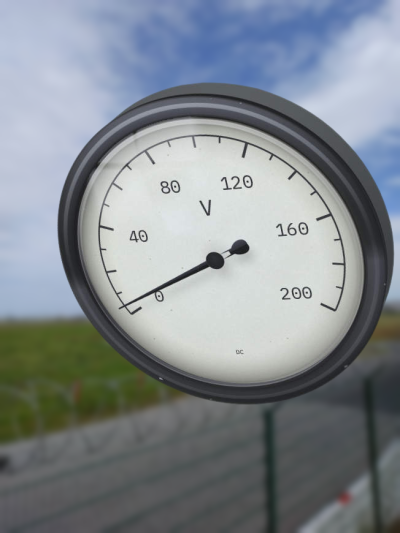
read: 5 V
